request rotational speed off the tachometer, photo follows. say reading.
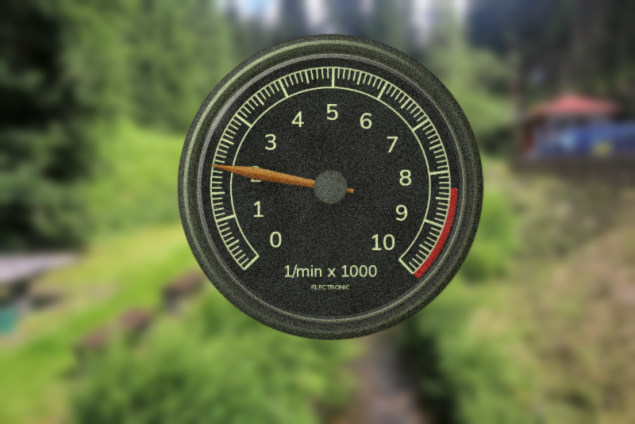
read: 2000 rpm
